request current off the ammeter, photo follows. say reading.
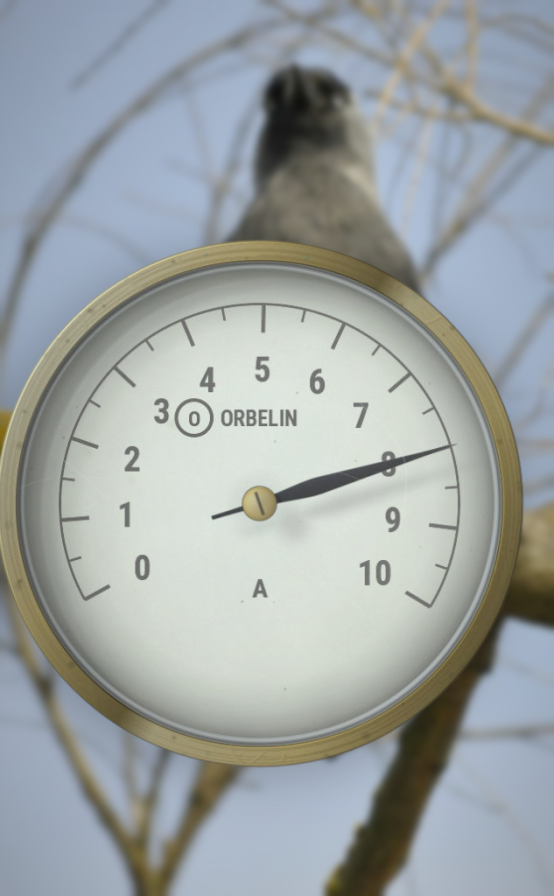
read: 8 A
